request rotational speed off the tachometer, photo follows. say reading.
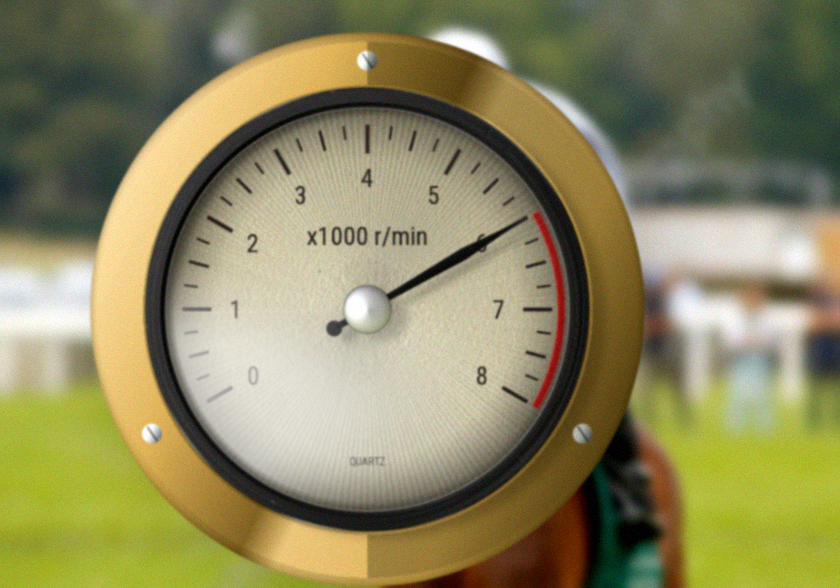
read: 6000 rpm
